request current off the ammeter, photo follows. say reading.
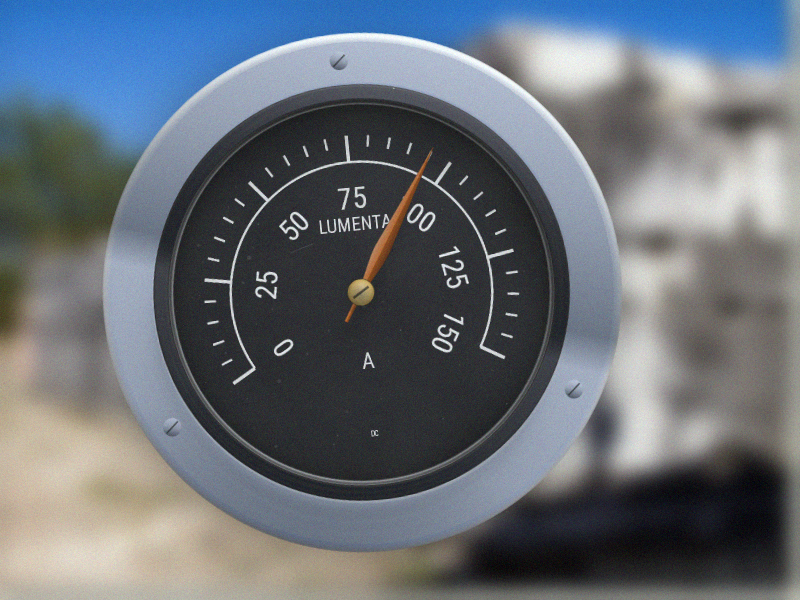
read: 95 A
